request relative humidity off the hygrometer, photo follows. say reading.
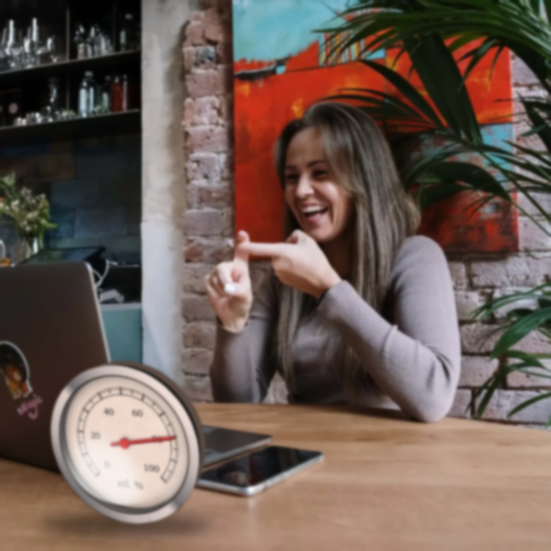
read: 80 %
